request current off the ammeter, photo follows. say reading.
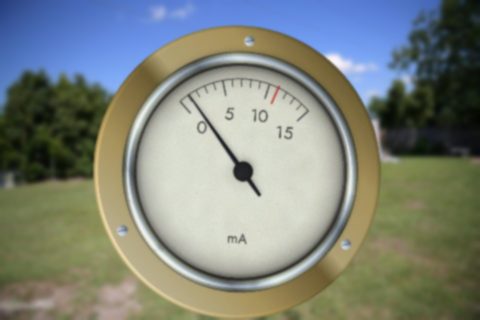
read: 1 mA
